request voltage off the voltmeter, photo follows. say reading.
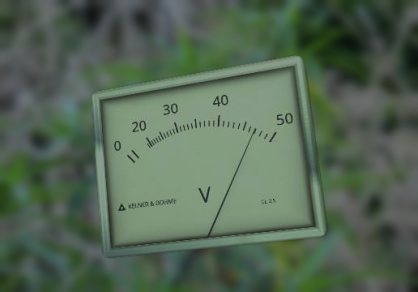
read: 47 V
